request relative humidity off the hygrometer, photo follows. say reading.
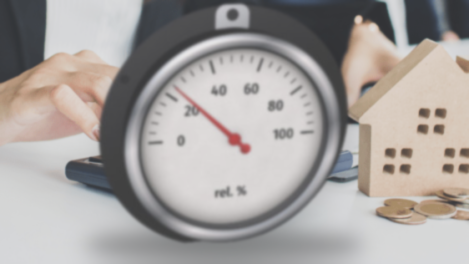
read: 24 %
